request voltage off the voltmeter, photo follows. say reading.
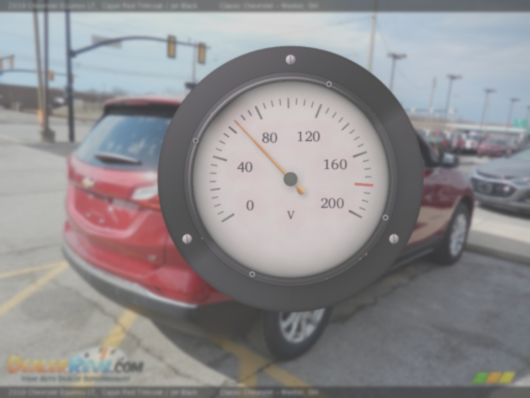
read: 65 V
